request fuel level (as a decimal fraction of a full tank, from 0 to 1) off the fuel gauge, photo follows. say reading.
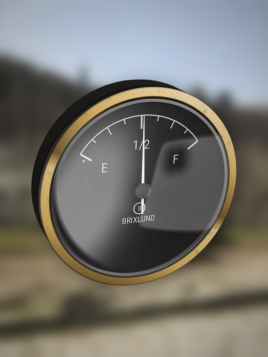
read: 0.5
